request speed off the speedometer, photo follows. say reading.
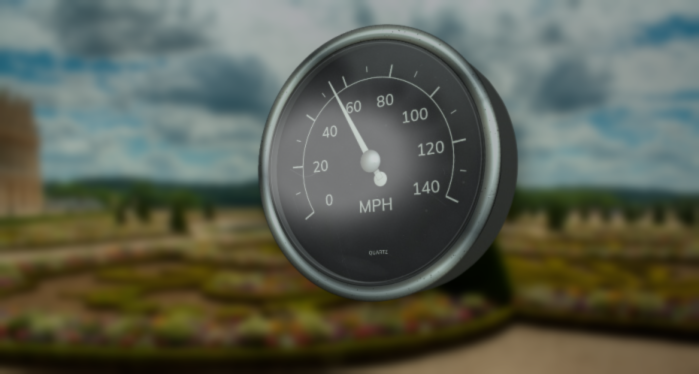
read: 55 mph
